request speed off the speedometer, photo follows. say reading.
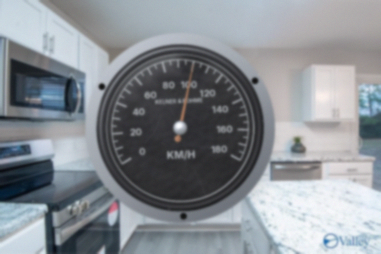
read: 100 km/h
